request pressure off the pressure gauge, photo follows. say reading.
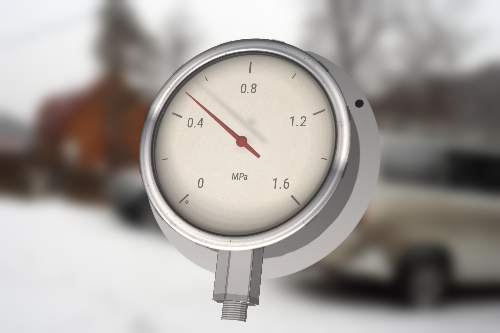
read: 0.5 MPa
